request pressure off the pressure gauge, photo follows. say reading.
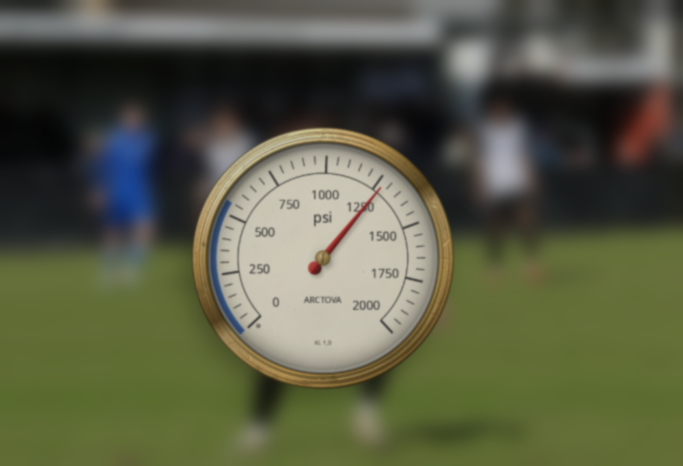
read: 1275 psi
